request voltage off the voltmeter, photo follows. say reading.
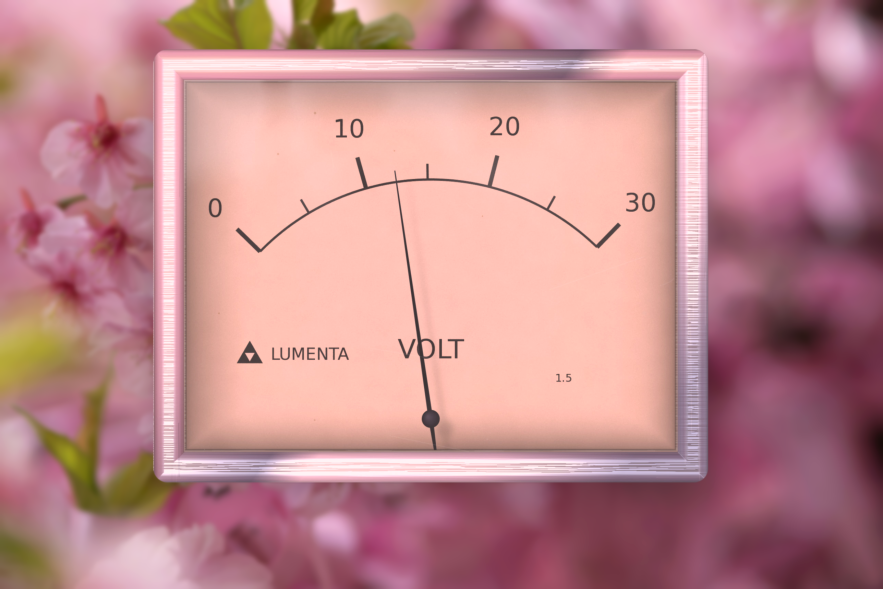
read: 12.5 V
